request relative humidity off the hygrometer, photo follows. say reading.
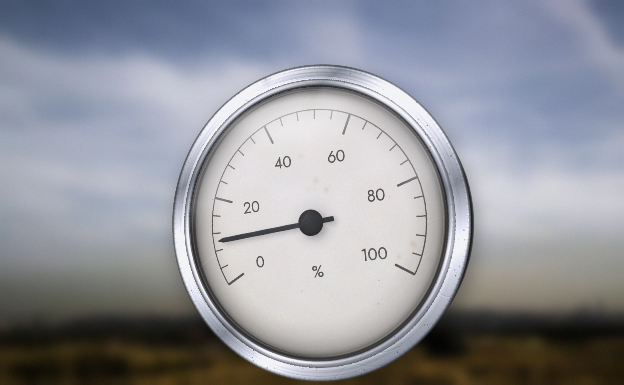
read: 10 %
